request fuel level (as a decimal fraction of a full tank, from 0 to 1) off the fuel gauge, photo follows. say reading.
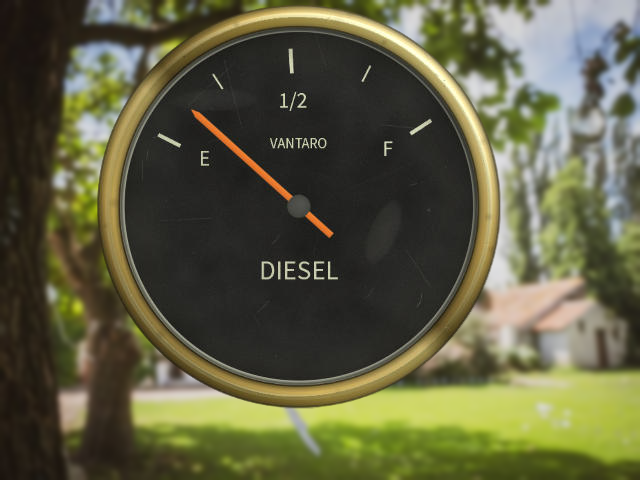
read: 0.125
